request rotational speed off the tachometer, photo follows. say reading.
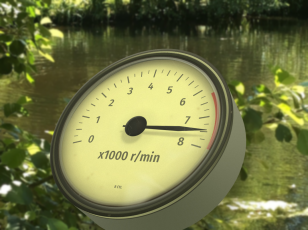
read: 7500 rpm
